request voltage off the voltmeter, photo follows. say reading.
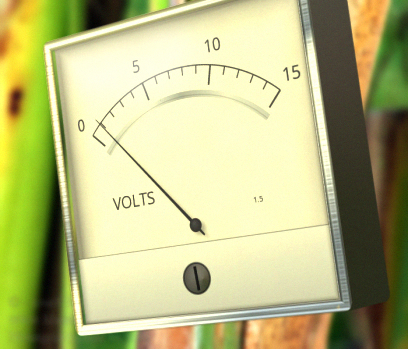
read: 1 V
